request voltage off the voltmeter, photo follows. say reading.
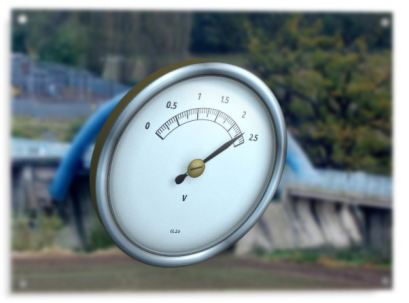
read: 2.25 V
